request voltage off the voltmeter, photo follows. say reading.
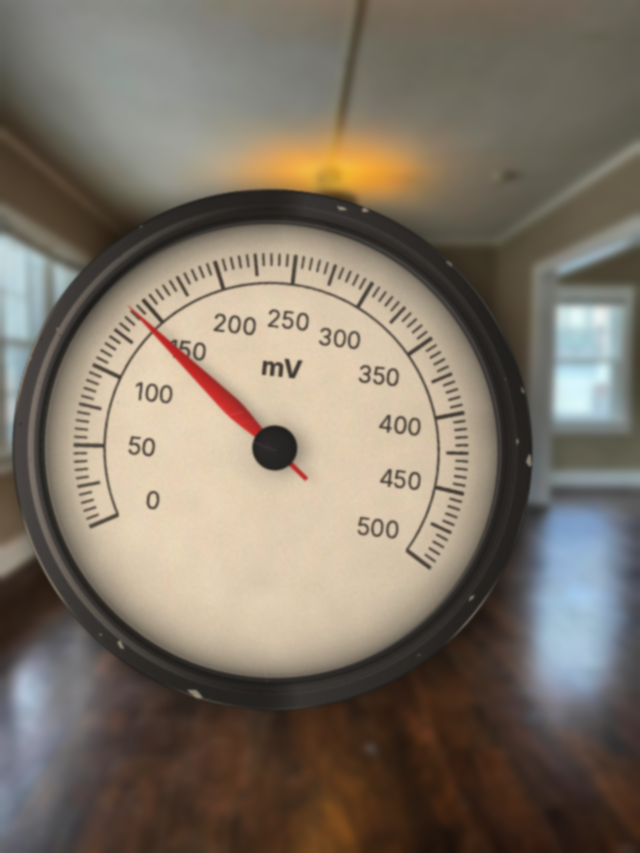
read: 140 mV
